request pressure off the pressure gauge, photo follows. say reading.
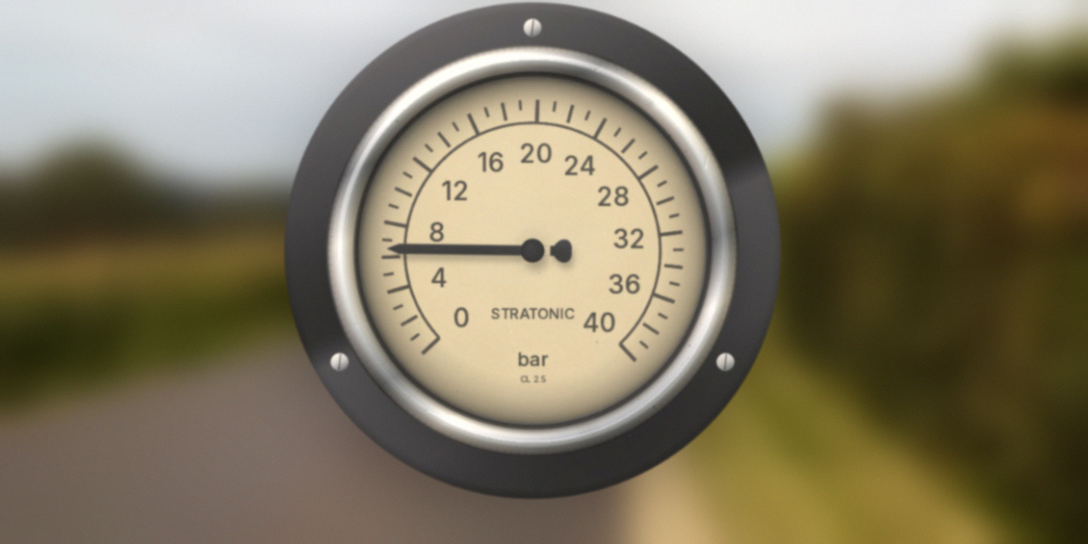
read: 6.5 bar
